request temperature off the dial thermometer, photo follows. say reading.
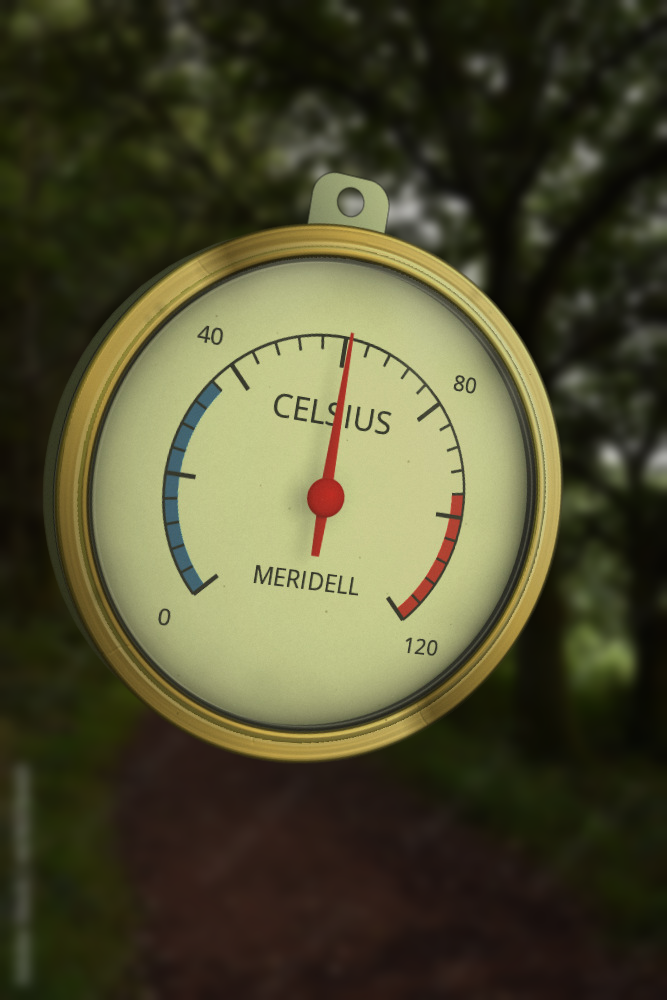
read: 60 °C
